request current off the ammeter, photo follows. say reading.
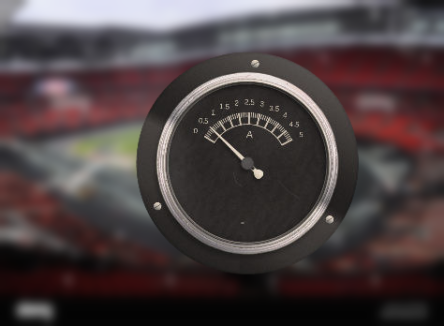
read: 0.5 A
